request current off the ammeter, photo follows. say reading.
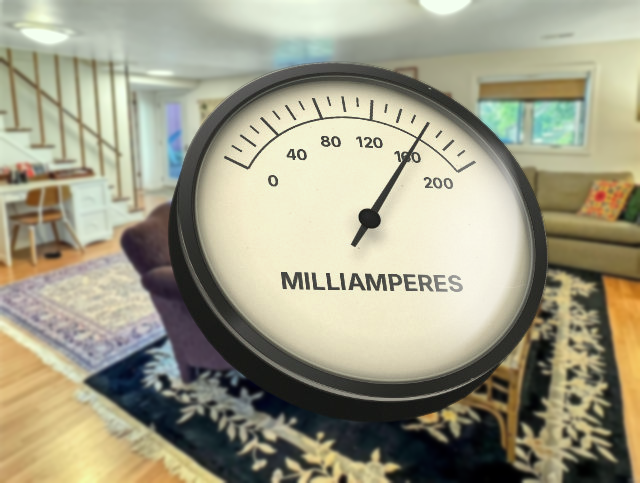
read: 160 mA
